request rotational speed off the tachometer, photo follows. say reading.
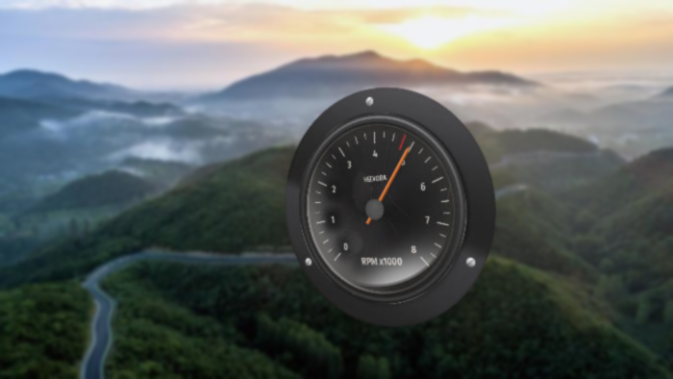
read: 5000 rpm
